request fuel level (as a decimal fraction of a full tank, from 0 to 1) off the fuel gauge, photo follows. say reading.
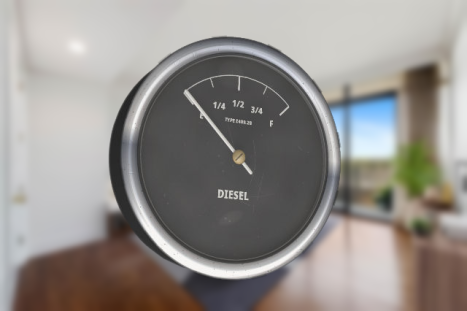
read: 0
